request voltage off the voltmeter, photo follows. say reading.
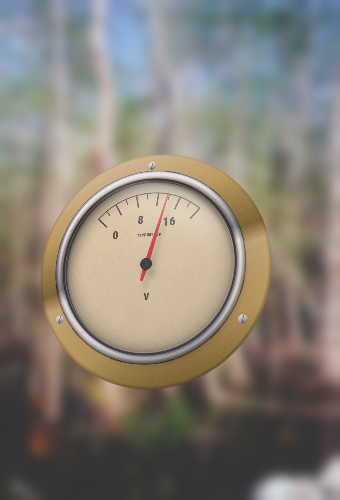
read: 14 V
